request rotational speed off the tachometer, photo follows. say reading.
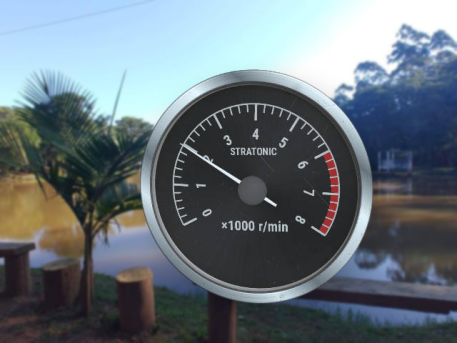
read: 2000 rpm
